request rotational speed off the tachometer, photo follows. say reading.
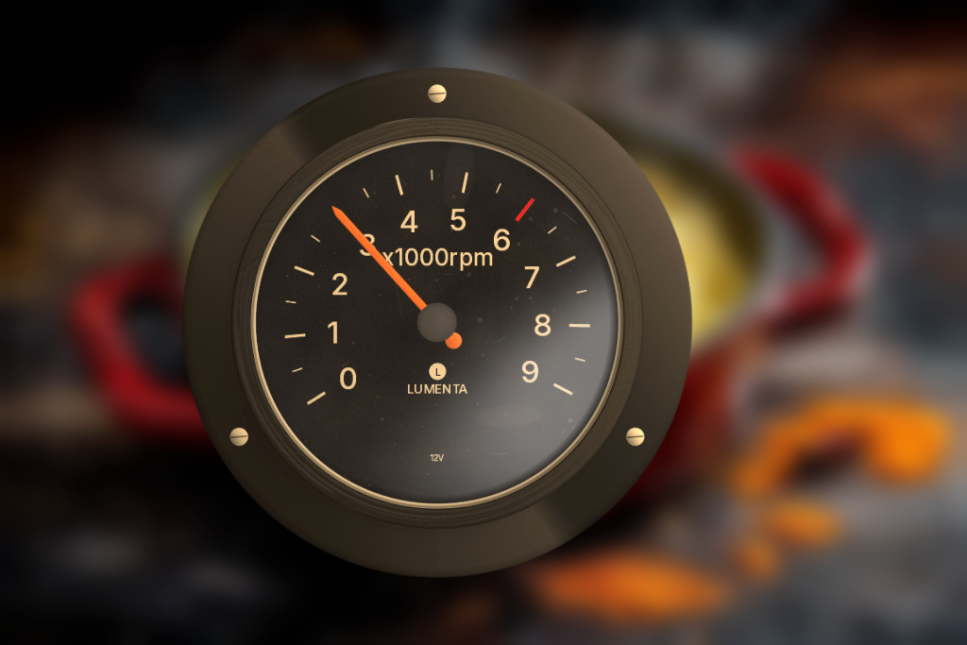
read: 3000 rpm
